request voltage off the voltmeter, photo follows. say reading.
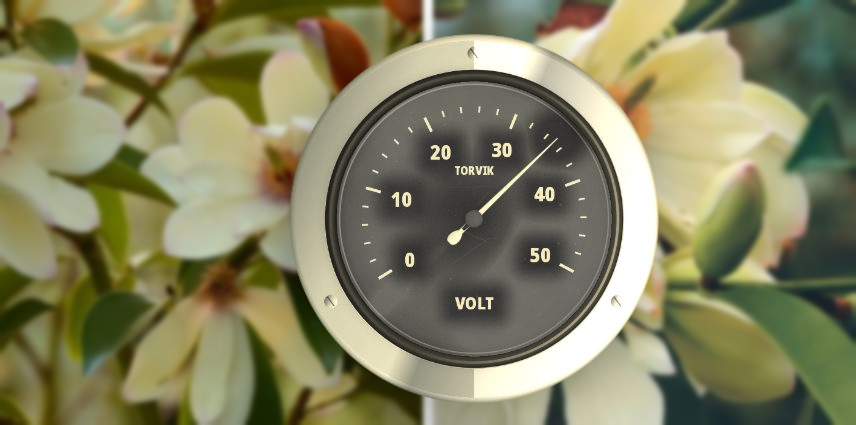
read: 35 V
